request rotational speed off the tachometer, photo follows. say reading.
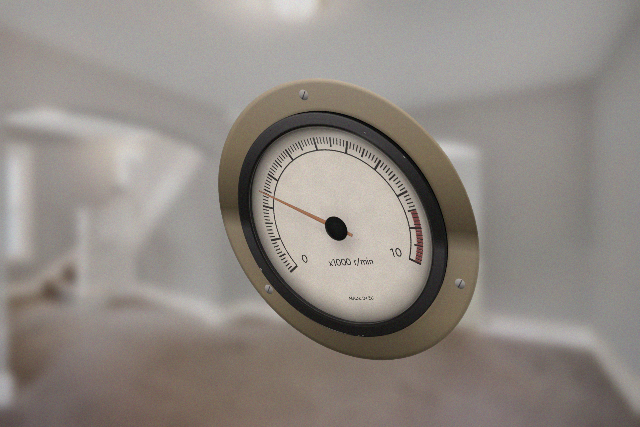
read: 2500 rpm
